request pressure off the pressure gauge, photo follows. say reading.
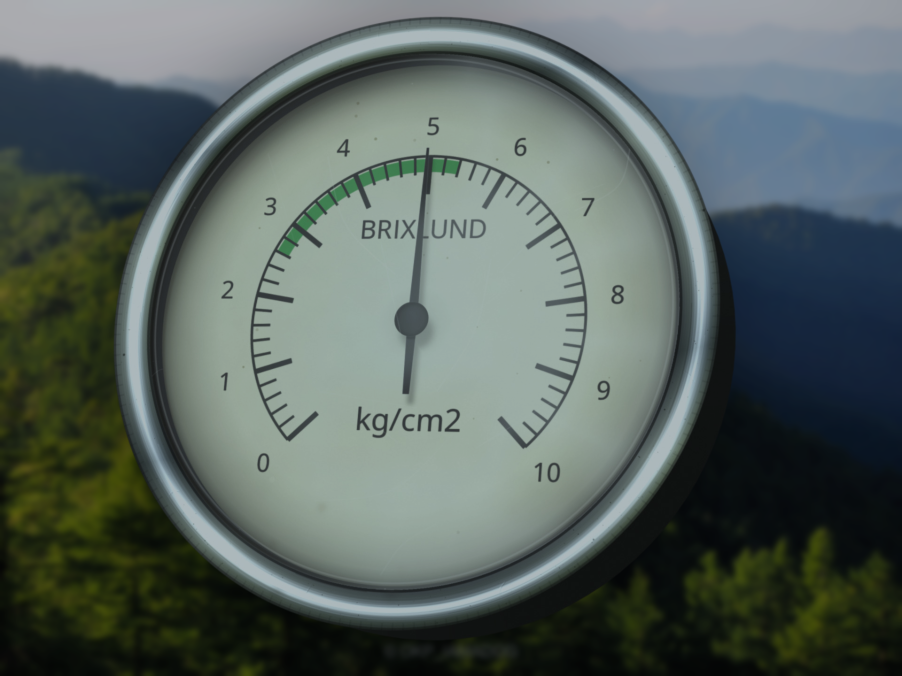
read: 5 kg/cm²
